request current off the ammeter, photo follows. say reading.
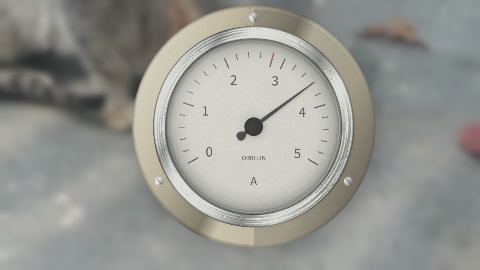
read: 3.6 A
